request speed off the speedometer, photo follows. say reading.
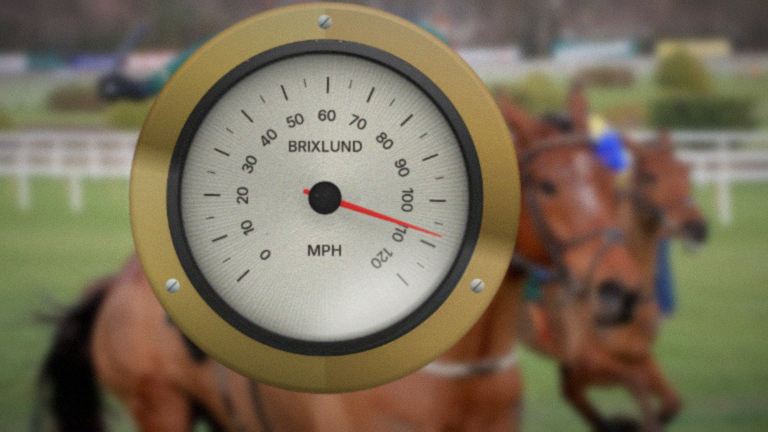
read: 107.5 mph
